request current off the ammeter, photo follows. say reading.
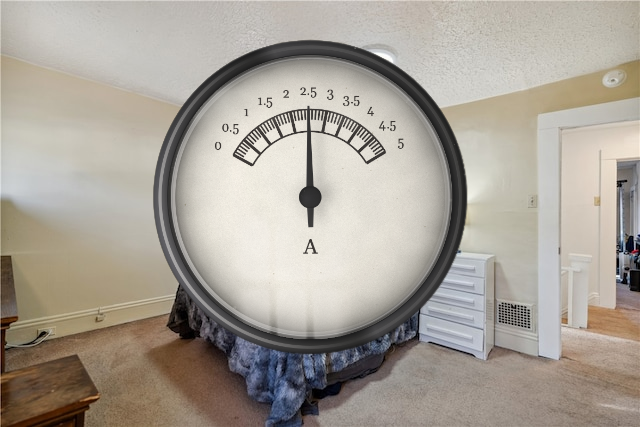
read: 2.5 A
